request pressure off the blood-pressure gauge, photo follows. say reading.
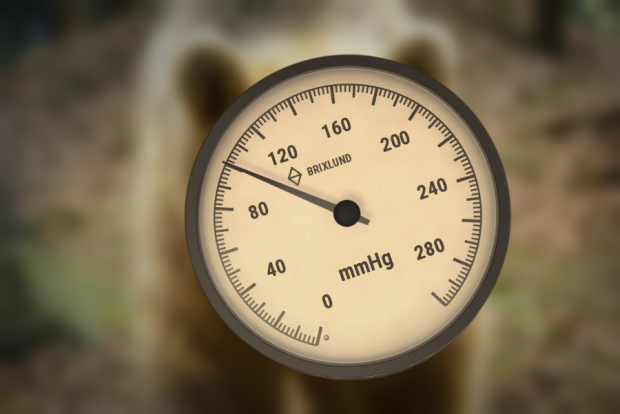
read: 100 mmHg
